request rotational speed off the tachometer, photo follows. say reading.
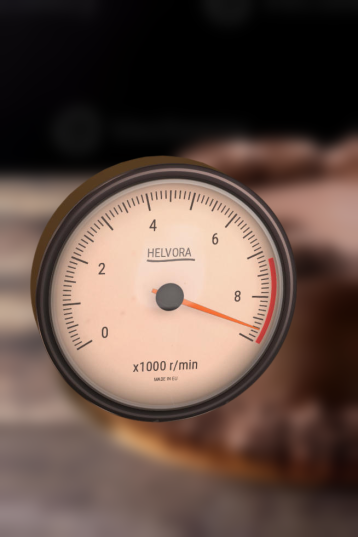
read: 8700 rpm
